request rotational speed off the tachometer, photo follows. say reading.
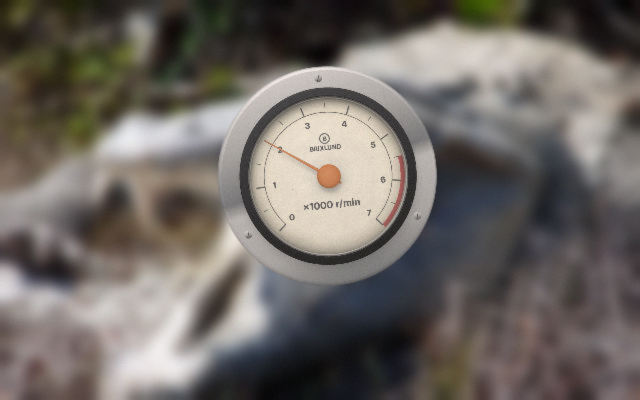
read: 2000 rpm
